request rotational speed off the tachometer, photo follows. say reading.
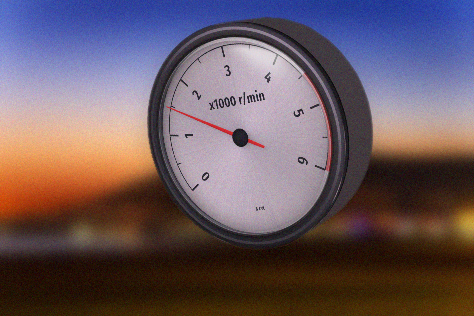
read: 1500 rpm
